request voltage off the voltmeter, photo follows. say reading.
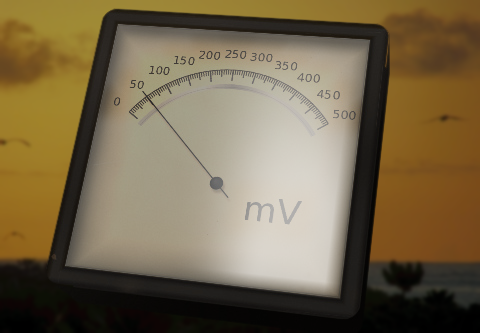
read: 50 mV
